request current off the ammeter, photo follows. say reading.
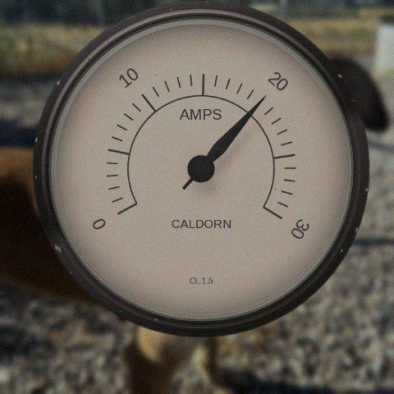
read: 20 A
